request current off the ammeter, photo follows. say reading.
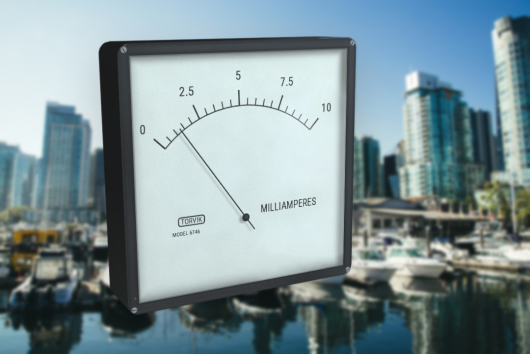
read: 1.25 mA
